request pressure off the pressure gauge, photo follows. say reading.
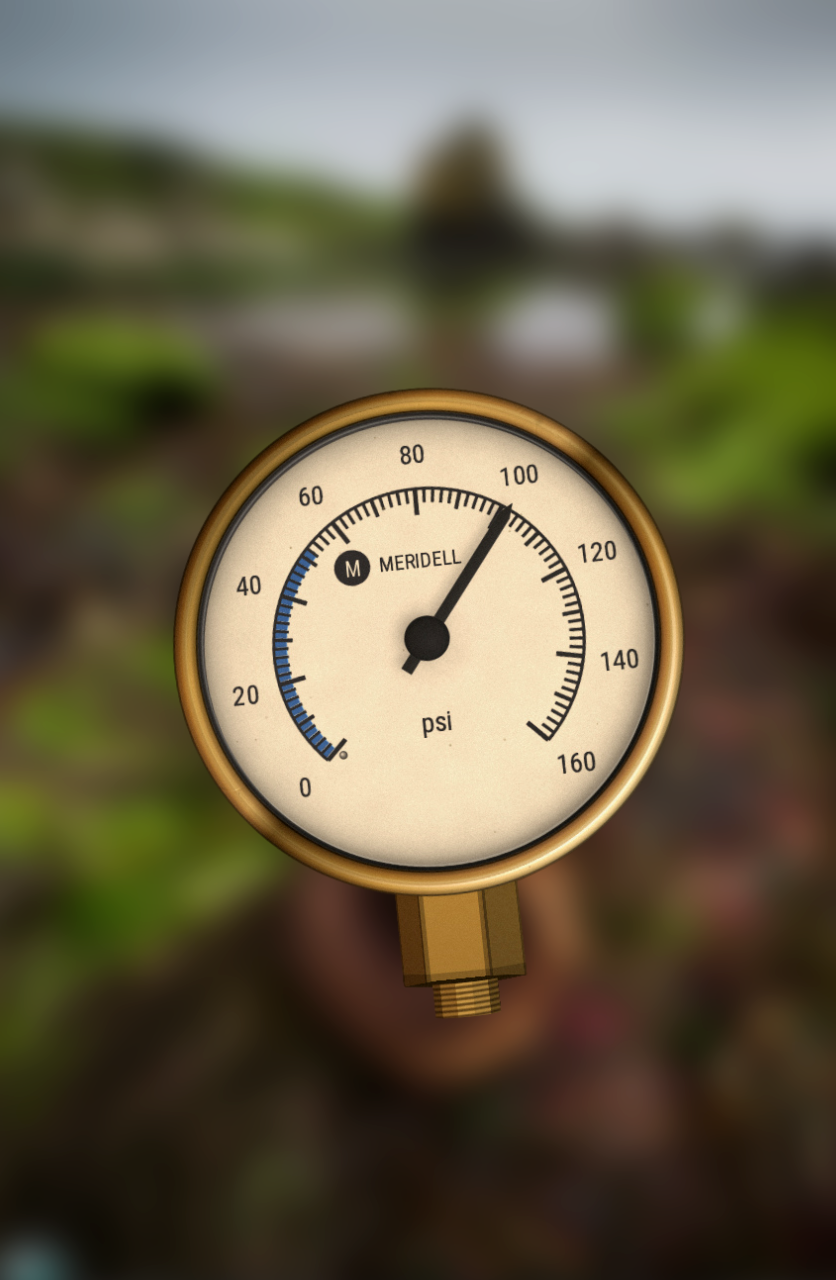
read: 102 psi
